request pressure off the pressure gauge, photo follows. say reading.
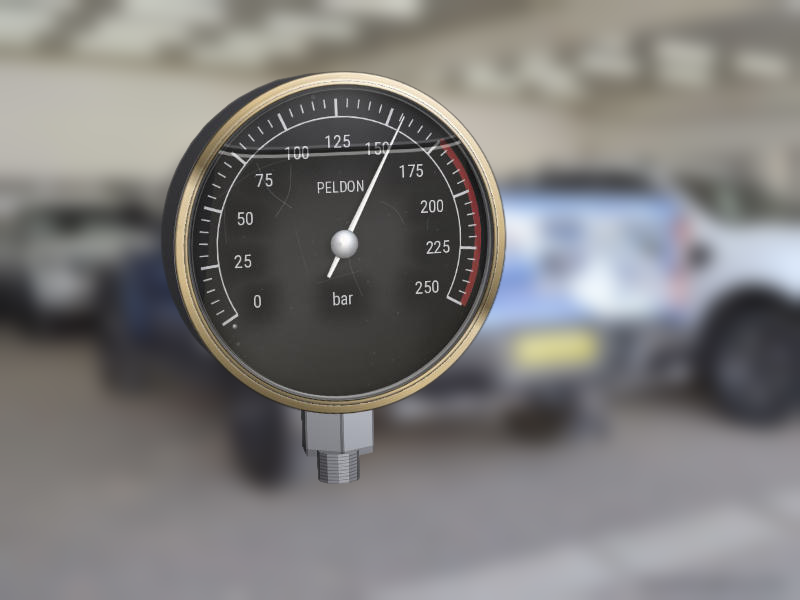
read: 155 bar
